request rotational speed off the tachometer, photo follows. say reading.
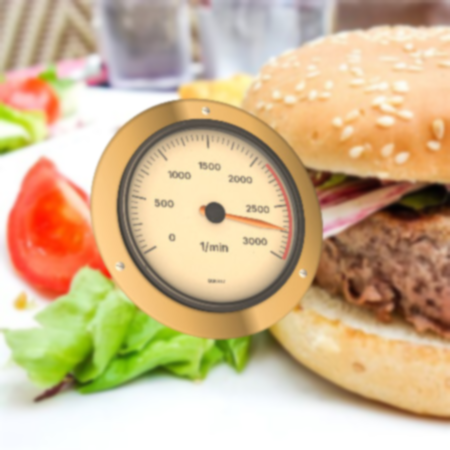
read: 2750 rpm
